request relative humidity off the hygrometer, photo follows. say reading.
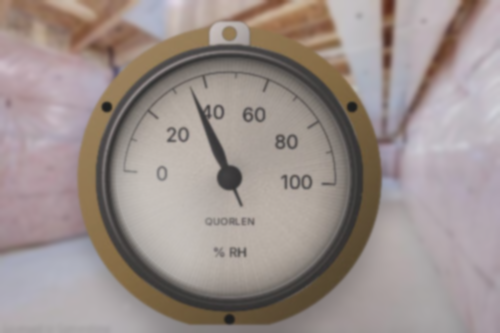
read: 35 %
